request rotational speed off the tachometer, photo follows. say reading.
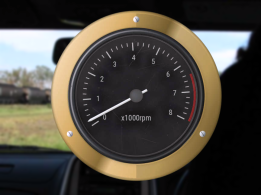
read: 200 rpm
